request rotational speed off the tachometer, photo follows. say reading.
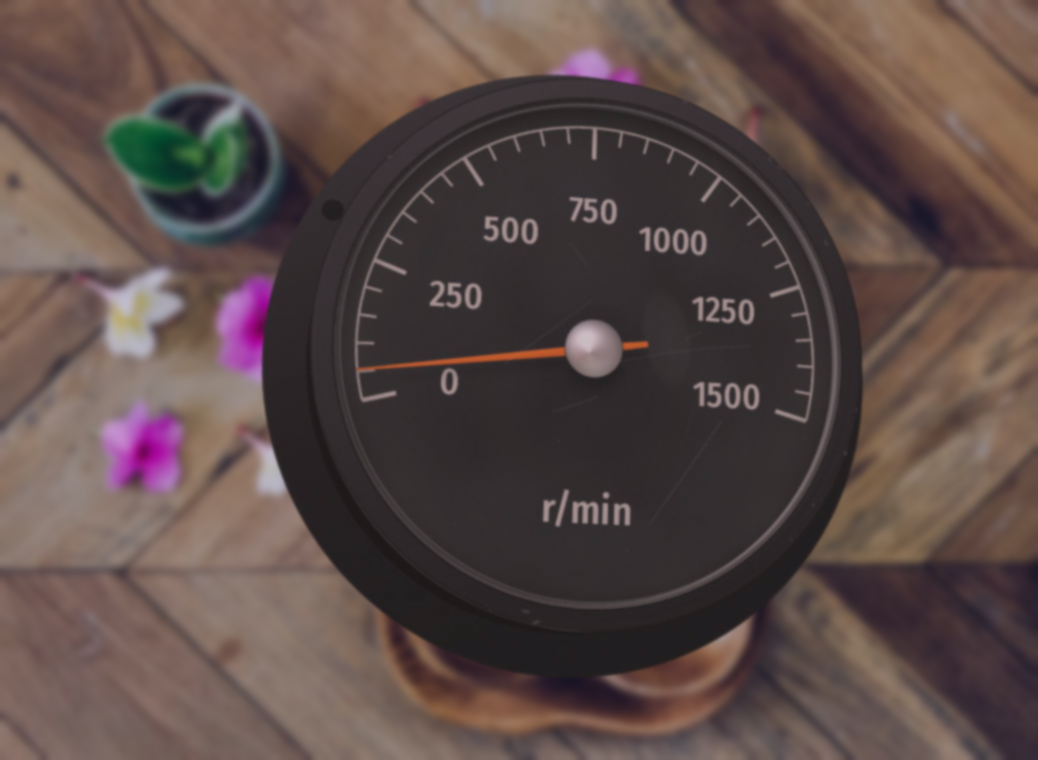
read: 50 rpm
